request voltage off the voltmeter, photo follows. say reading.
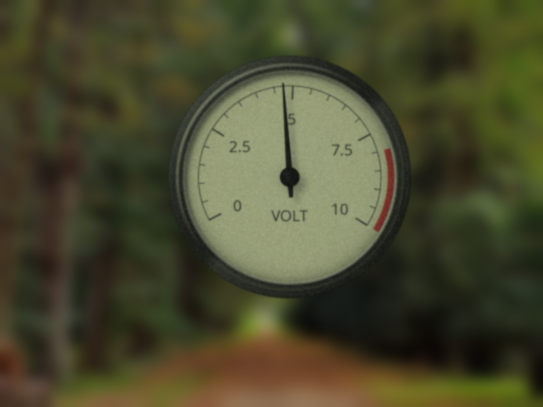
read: 4.75 V
